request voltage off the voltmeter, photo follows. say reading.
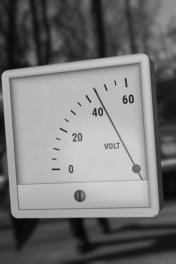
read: 45 V
